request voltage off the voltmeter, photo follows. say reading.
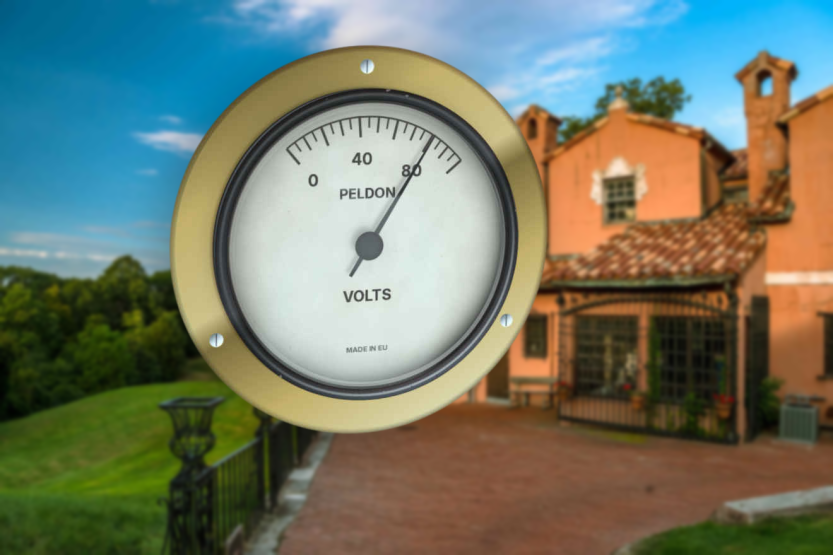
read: 80 V
